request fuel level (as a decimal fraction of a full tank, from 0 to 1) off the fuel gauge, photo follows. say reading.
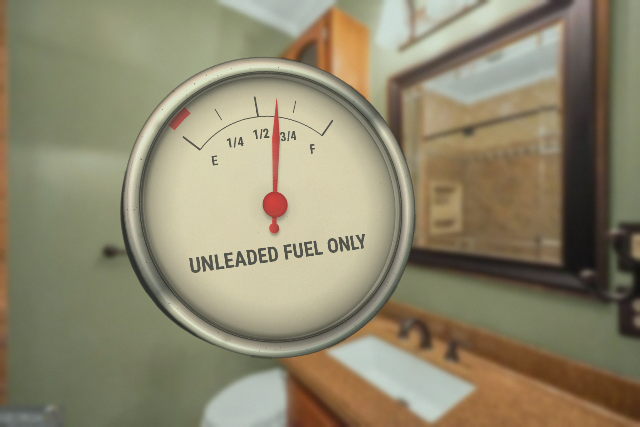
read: 0.625
